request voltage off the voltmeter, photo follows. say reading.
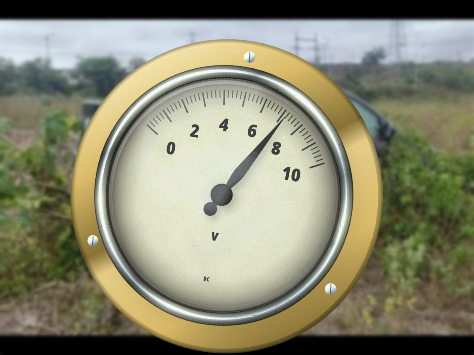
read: 7.2 V
